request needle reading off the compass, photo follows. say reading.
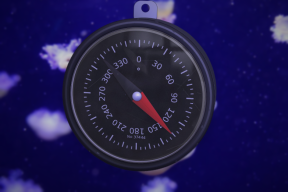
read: 135 °
